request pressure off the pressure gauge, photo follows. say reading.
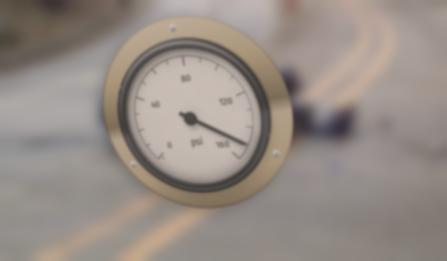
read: 150 psi
